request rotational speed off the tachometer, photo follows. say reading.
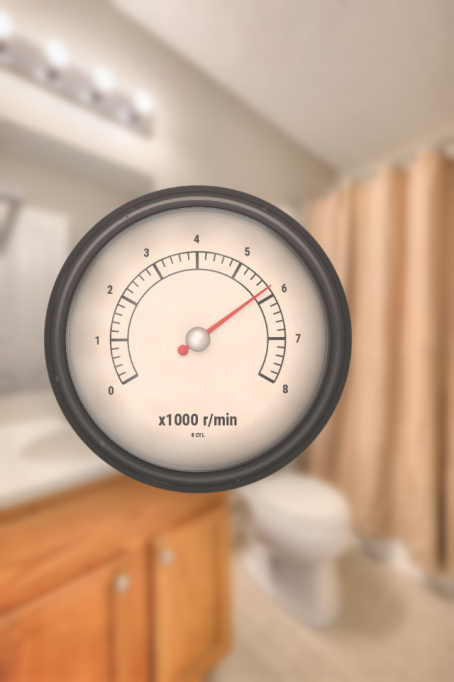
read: 5800 rpm
